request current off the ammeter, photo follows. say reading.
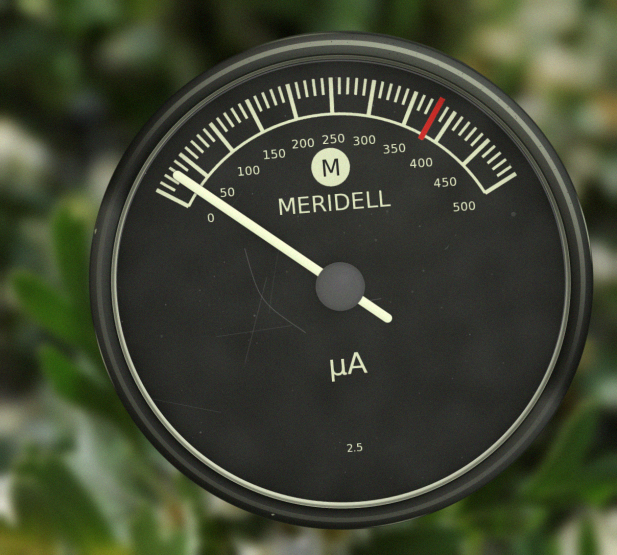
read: 30 µA
